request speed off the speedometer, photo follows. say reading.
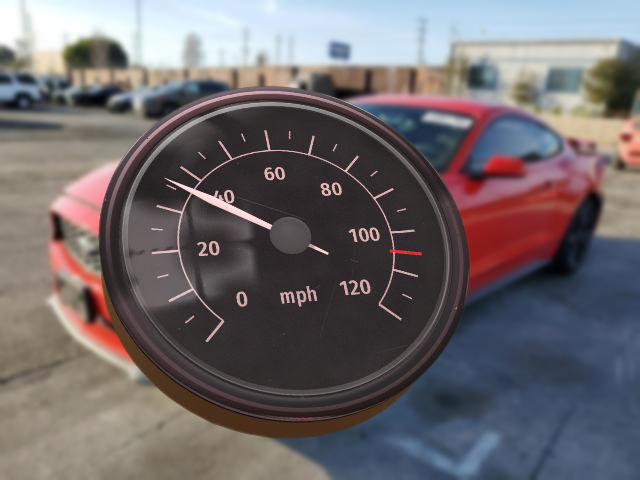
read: 35 mph
